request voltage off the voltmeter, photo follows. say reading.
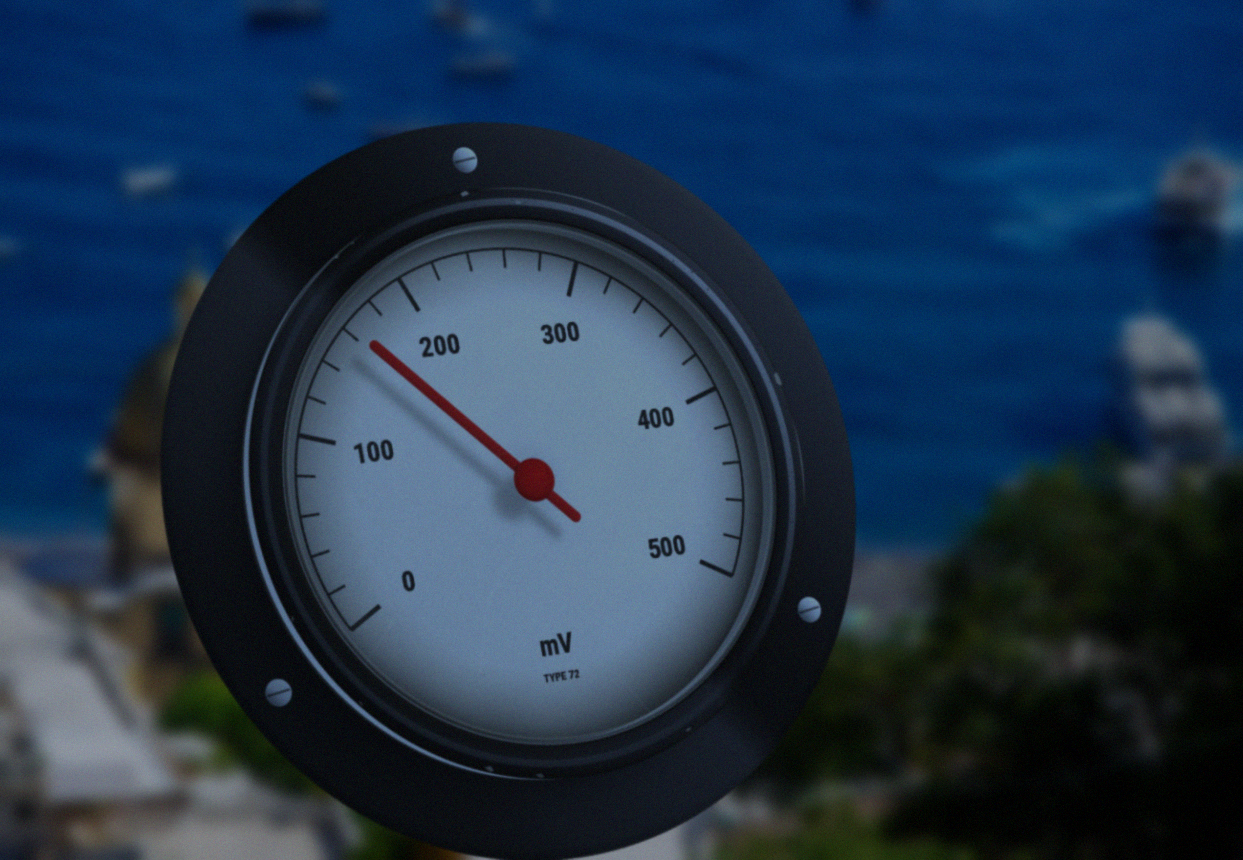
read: 160 mV
